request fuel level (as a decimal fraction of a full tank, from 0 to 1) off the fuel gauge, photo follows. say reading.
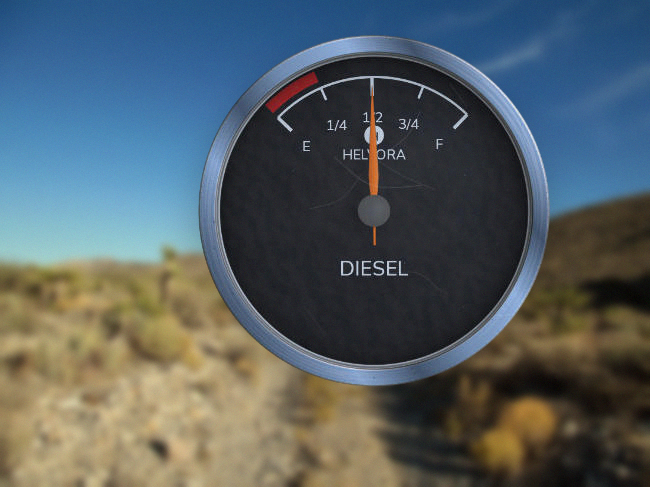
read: 0.5
